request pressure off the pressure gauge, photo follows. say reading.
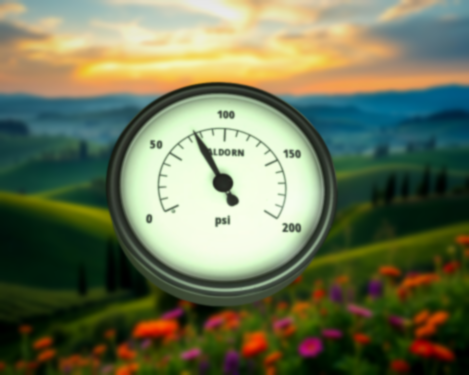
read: 75 psi
